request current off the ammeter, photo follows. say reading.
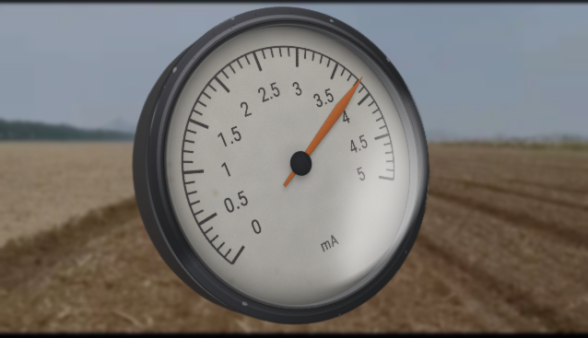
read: 3.8 mA
